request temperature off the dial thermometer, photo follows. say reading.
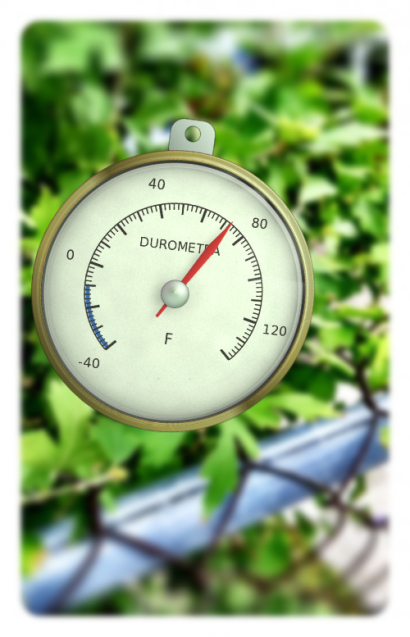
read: 72 °F
